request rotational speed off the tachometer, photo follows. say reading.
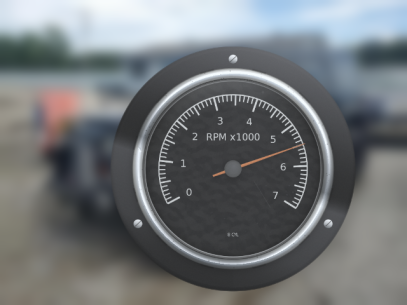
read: 5500 rpm
